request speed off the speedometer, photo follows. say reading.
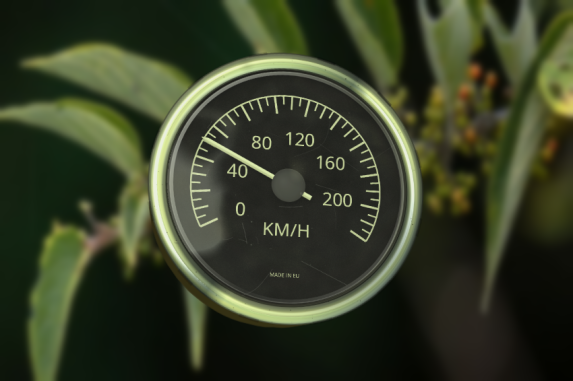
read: 50 km/h
